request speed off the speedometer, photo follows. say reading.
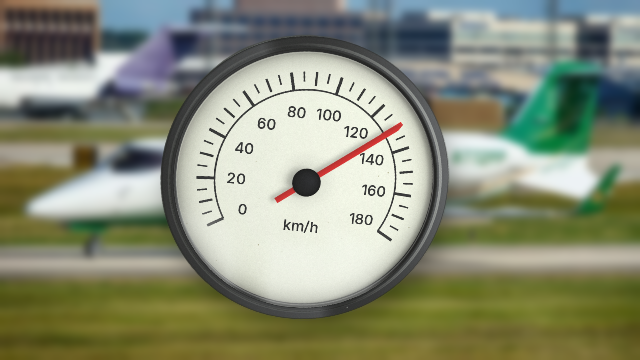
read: 130 km/h
